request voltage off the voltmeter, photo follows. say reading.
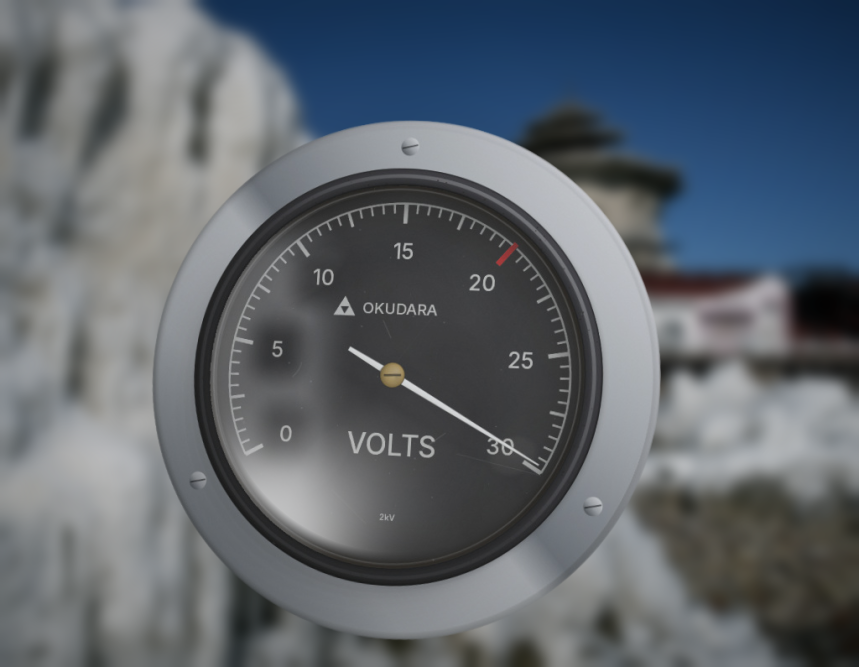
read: 29.75 V
